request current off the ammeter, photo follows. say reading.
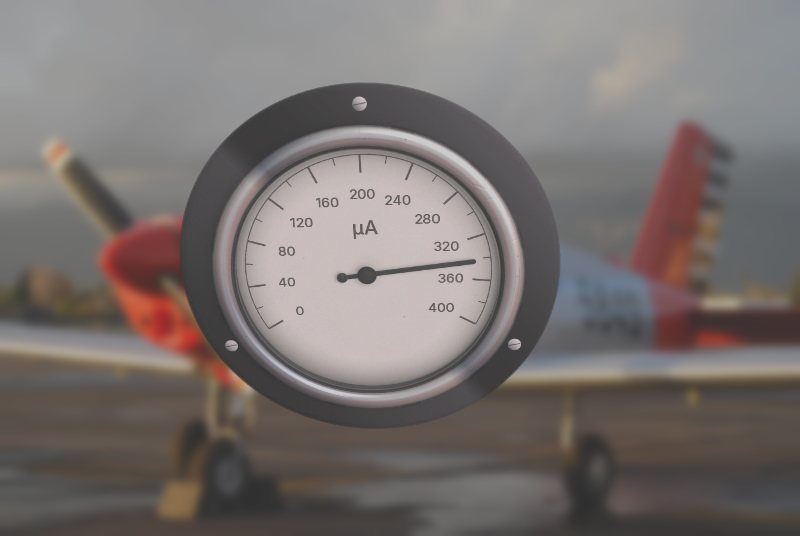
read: 340 µA
